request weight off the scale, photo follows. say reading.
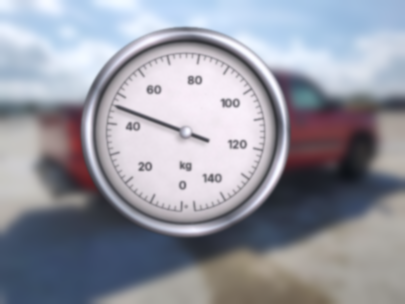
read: 46 kg
